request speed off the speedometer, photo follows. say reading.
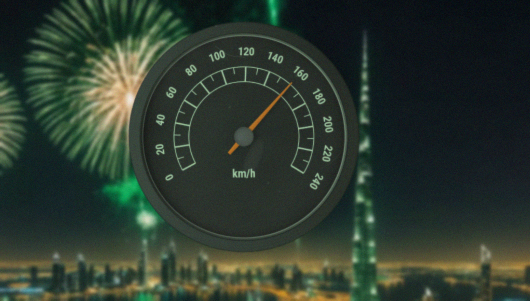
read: 160 km/h
